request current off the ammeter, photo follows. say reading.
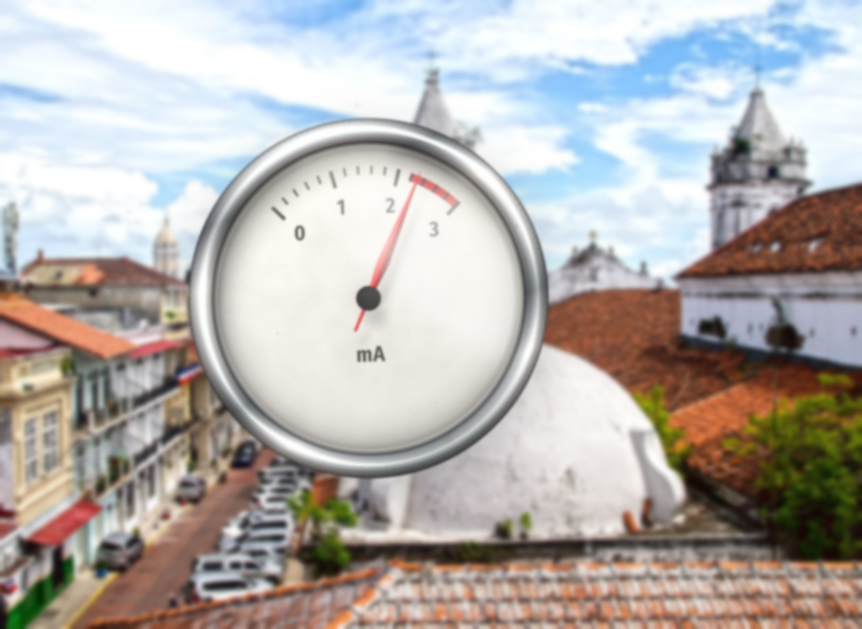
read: 2.3 mA
